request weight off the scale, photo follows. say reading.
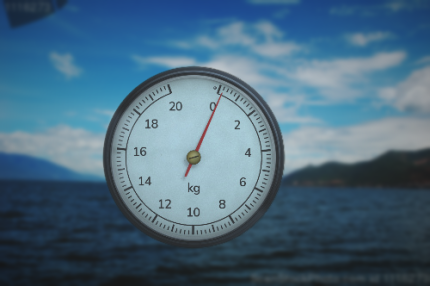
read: 0.2 kg
